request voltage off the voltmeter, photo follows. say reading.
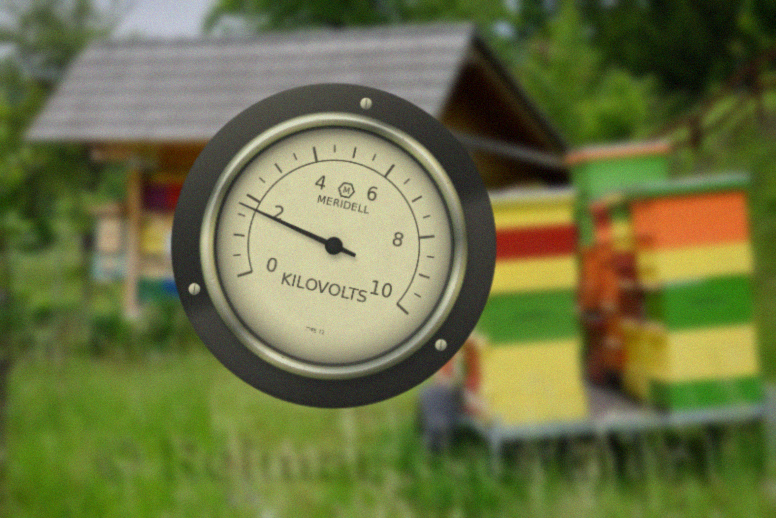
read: 1.75 kV
